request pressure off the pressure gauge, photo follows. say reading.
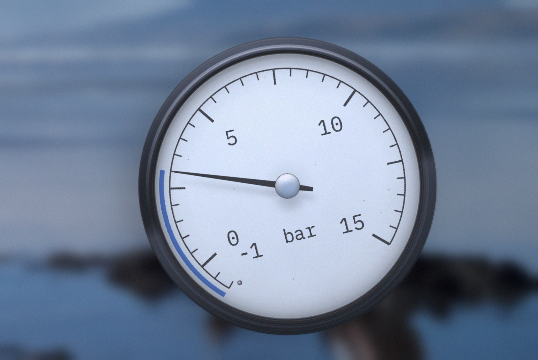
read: 3 bar
